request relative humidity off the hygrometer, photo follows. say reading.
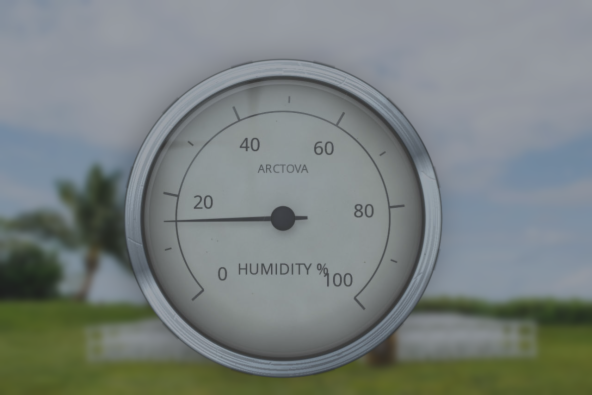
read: 15 %
